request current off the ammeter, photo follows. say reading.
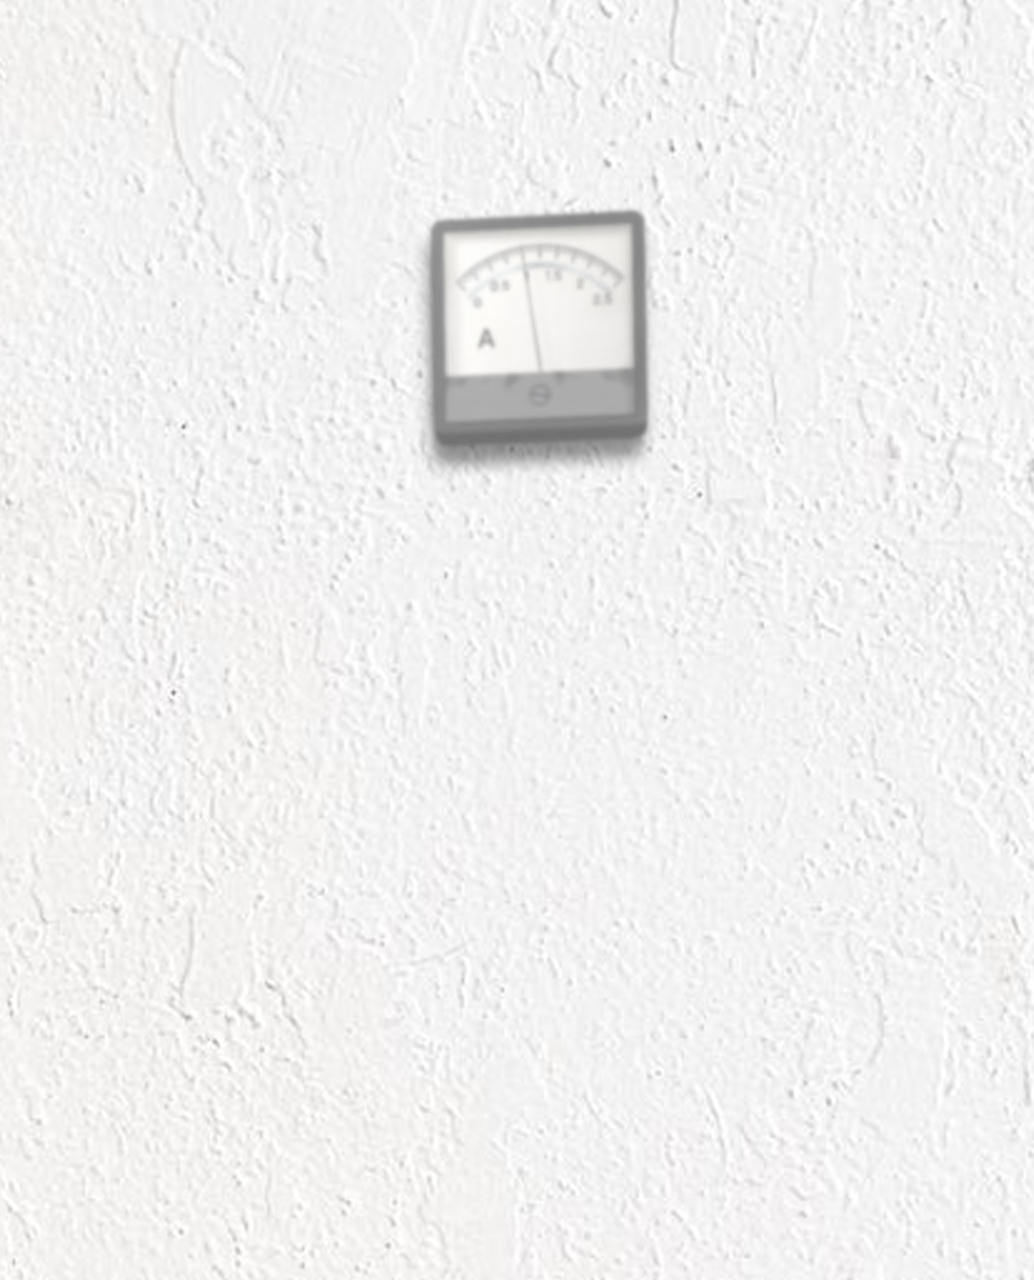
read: 1 A
